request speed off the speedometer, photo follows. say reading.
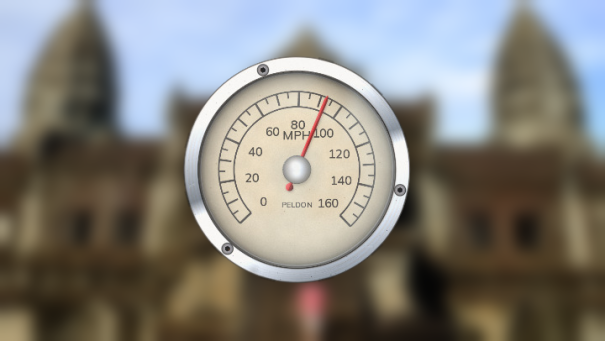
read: 92.5 mph
